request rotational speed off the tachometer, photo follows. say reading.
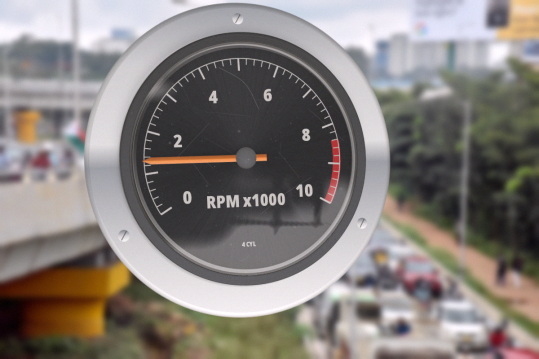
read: 1300 rpm
